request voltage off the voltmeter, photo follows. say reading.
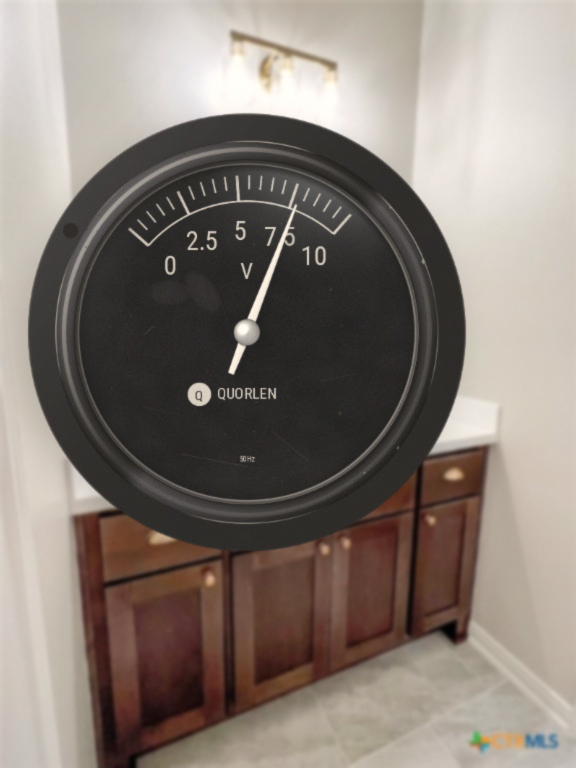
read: 7.75 V
